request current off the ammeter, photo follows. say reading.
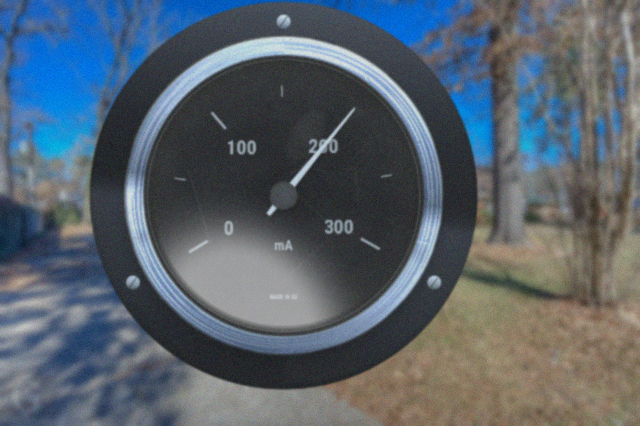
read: 200 mA
